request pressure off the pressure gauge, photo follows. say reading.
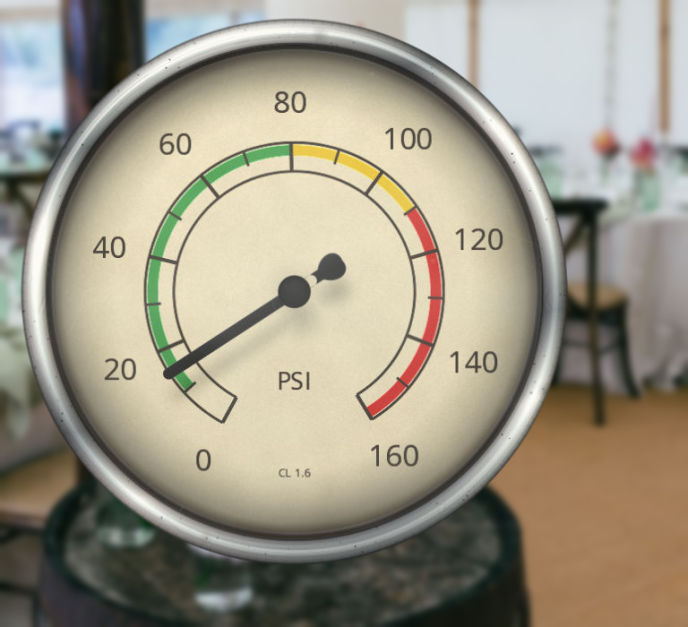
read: 15 psi
